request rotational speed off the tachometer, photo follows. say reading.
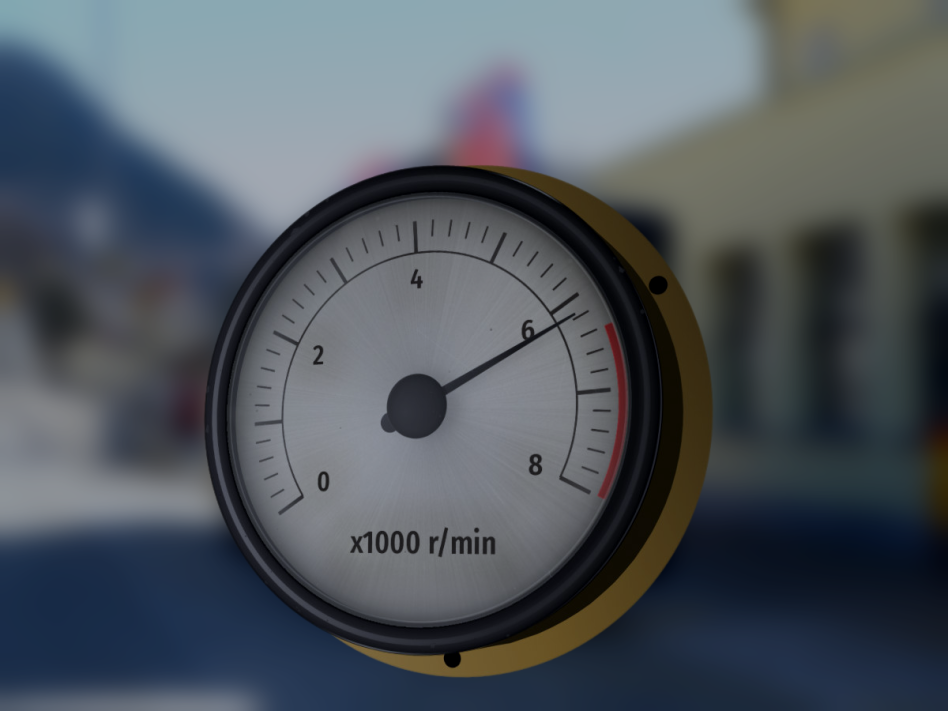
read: 6200 rpm
